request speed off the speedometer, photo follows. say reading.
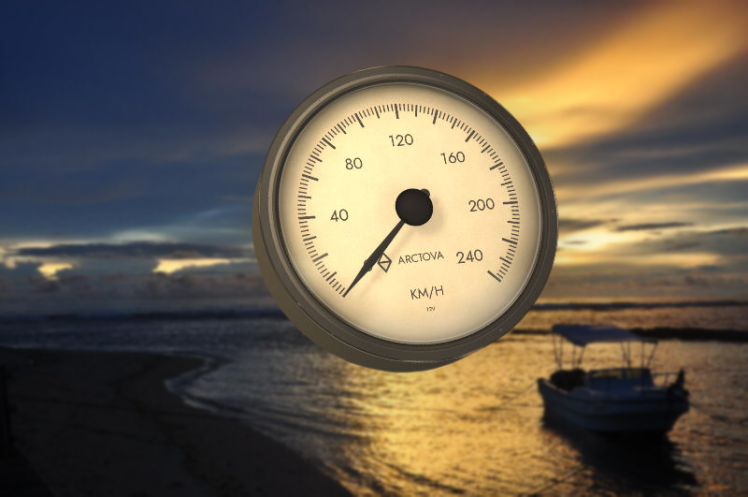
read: 0 km/h
